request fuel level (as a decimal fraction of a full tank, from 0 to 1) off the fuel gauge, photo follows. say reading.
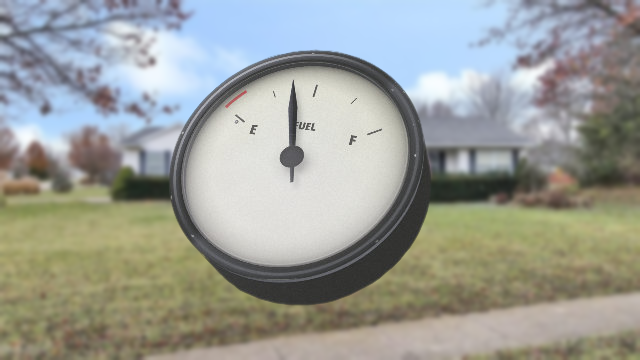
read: 0.375
